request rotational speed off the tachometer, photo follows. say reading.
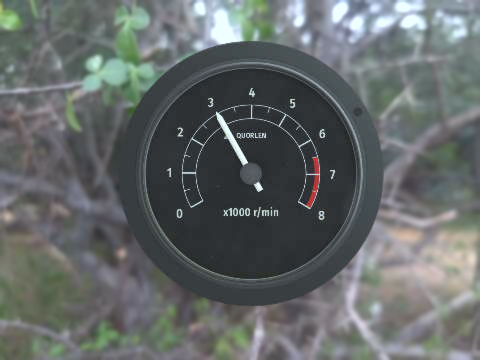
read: 3000 rpm
